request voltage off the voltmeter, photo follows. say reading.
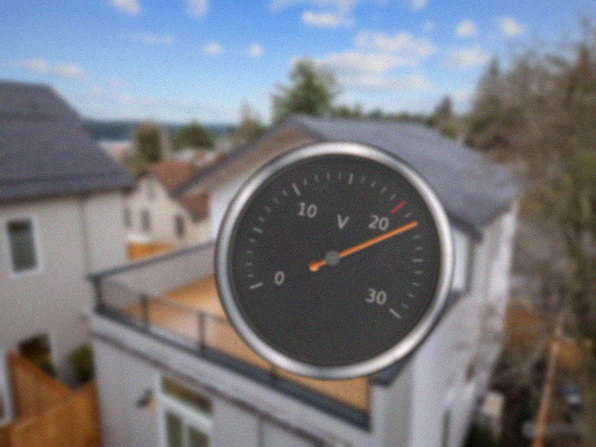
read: 22 V
